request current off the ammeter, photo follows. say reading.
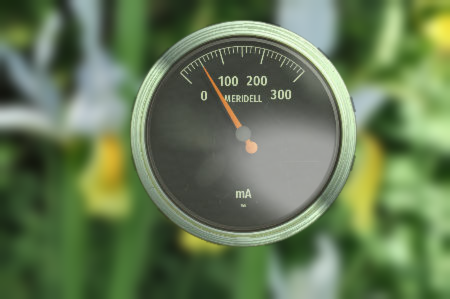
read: 50 mA
